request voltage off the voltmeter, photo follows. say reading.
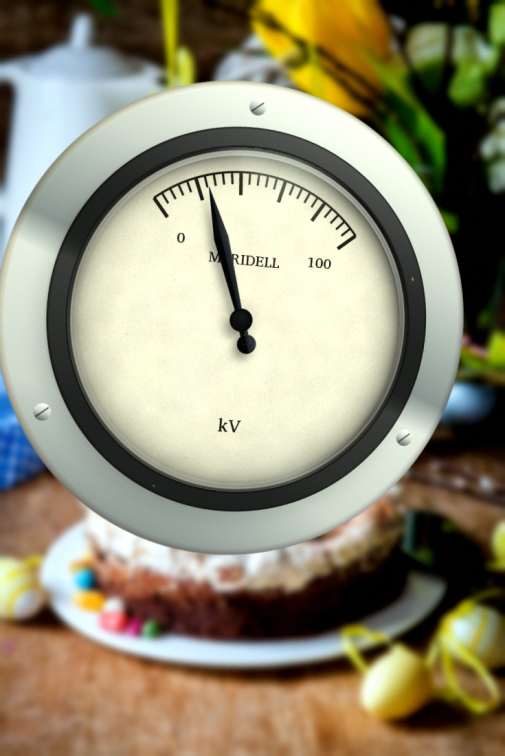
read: 24 kV
